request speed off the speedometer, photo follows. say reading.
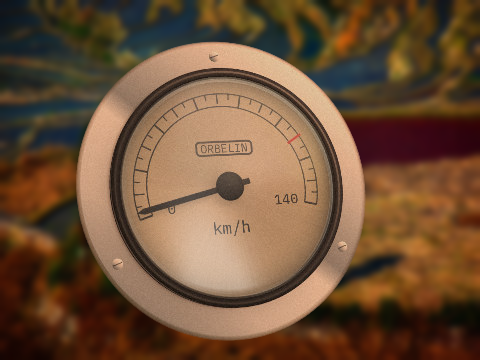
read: 2.5 km/h
